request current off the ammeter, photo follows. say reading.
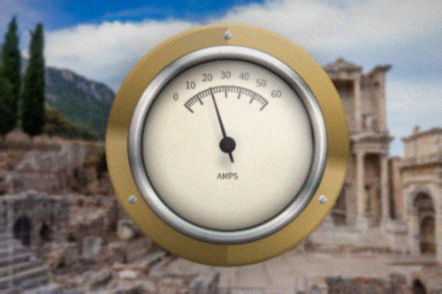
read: 20 A
